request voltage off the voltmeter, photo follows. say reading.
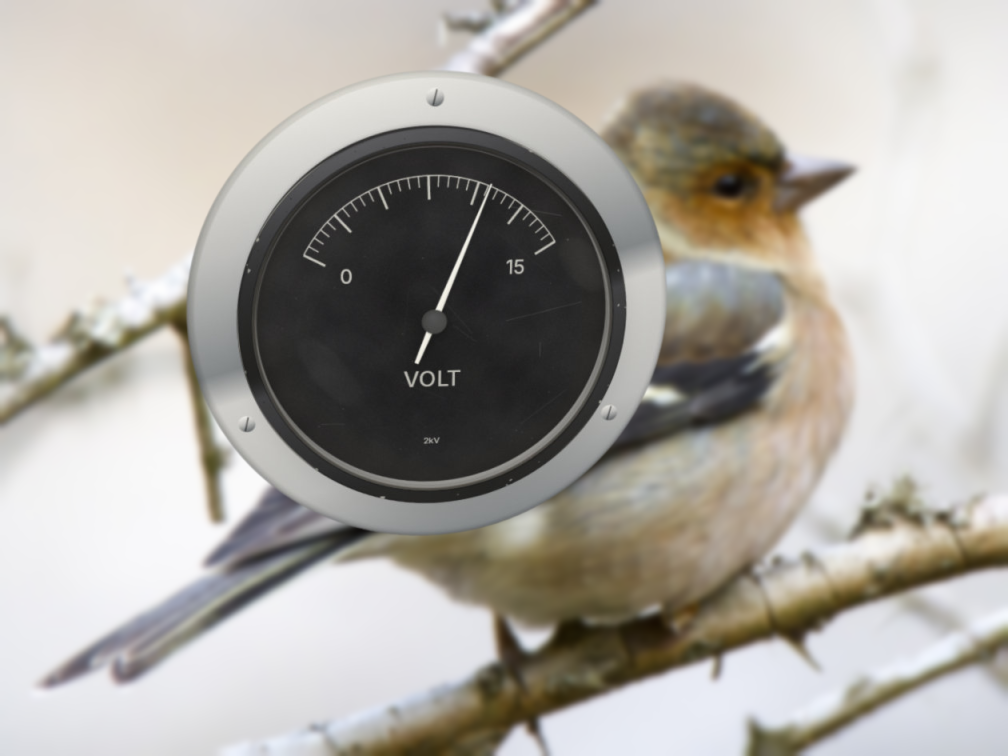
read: 10.5 V
